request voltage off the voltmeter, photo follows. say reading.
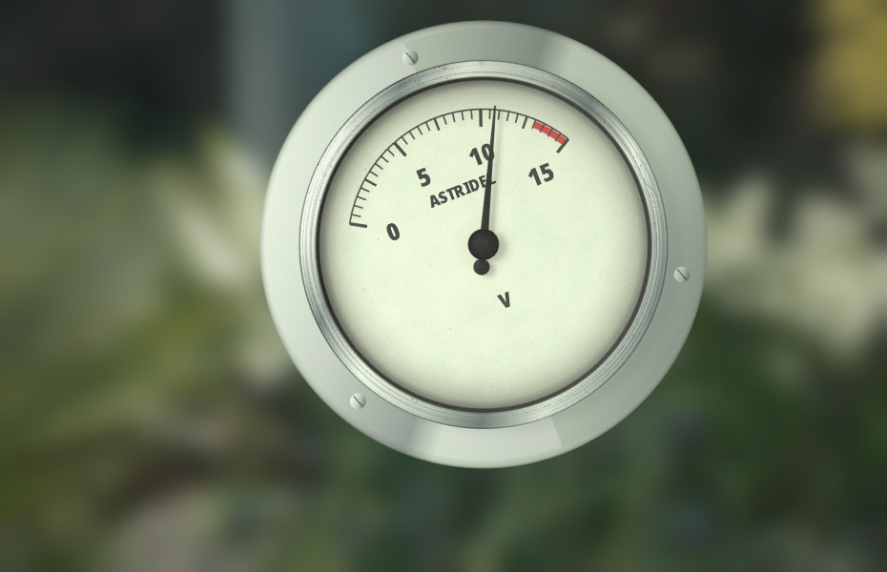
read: 10.75 V
